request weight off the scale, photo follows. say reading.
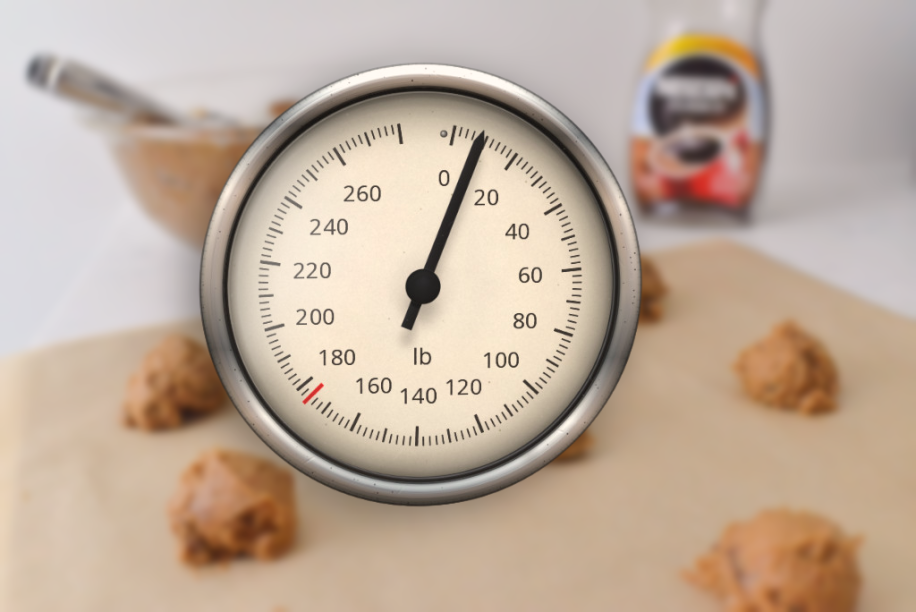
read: 8 lb
